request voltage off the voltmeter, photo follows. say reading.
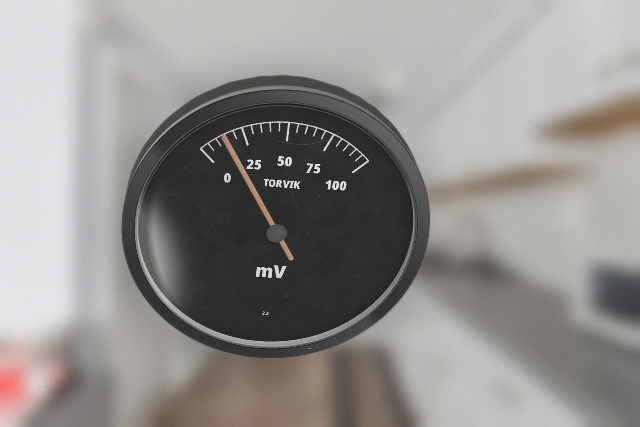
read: 15 mV
